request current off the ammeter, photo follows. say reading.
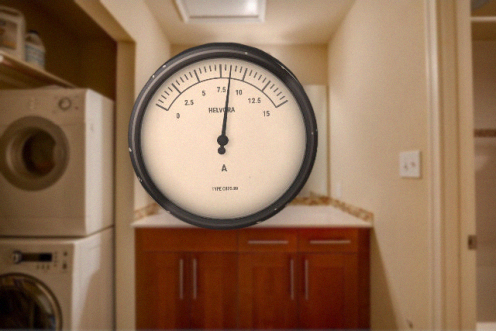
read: 8.5 A
